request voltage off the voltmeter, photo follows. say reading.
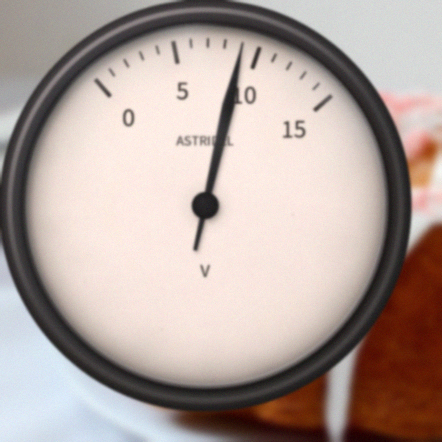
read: 9 V
